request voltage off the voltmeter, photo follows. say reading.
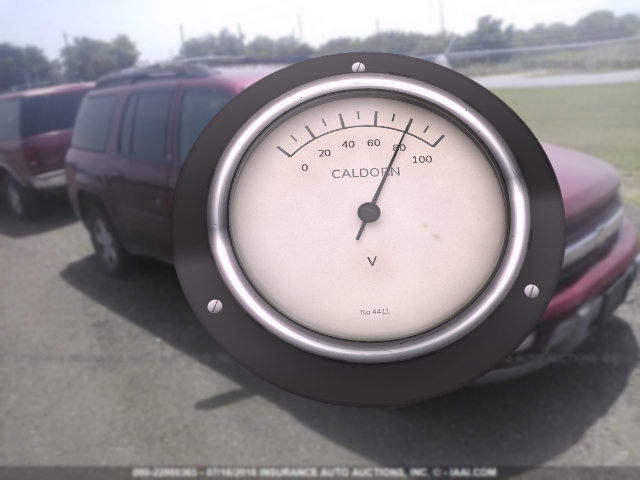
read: 80 V
